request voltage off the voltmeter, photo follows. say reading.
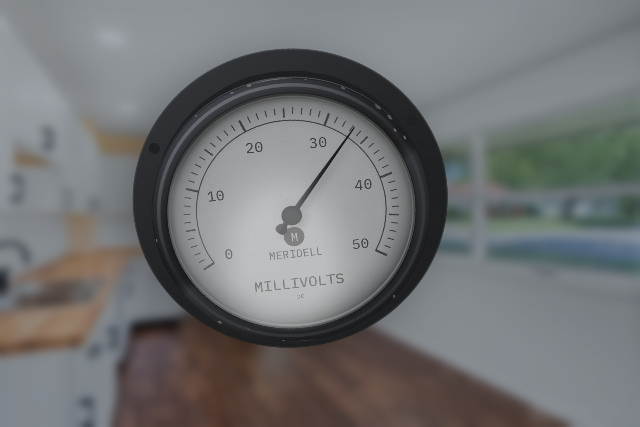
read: 33 mV
